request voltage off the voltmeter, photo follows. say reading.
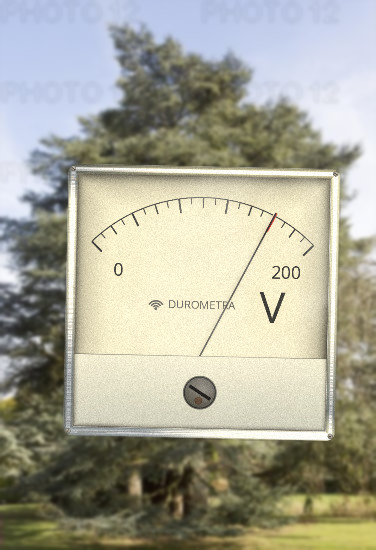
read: 160 V
